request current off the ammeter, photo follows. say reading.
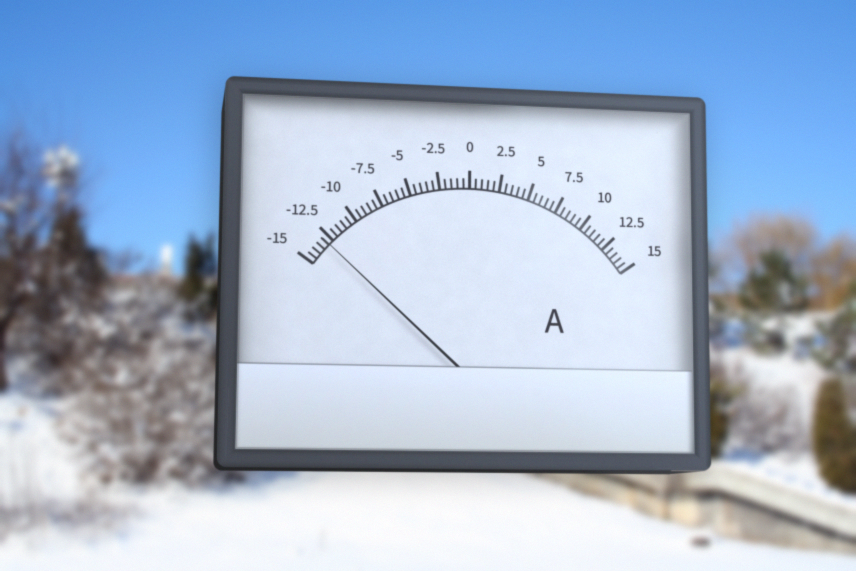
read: -13 A
